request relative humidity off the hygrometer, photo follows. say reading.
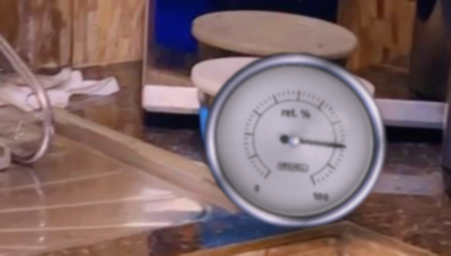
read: 80 %
